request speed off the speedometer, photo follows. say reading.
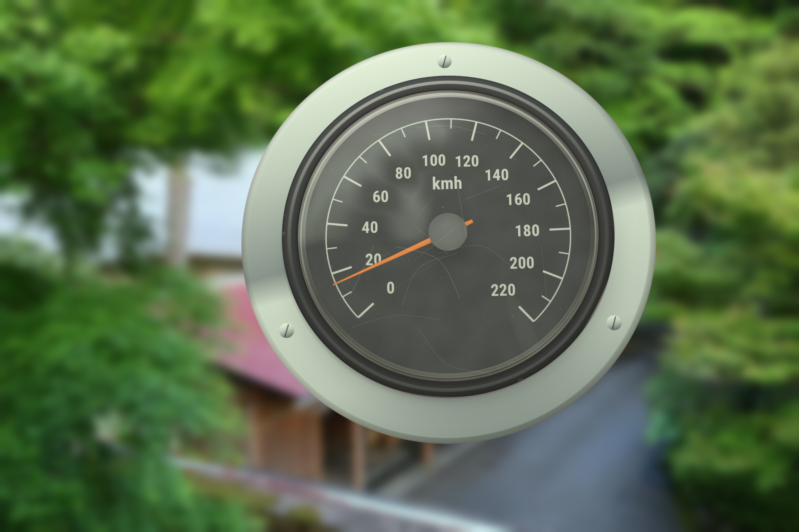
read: 15 km/h
